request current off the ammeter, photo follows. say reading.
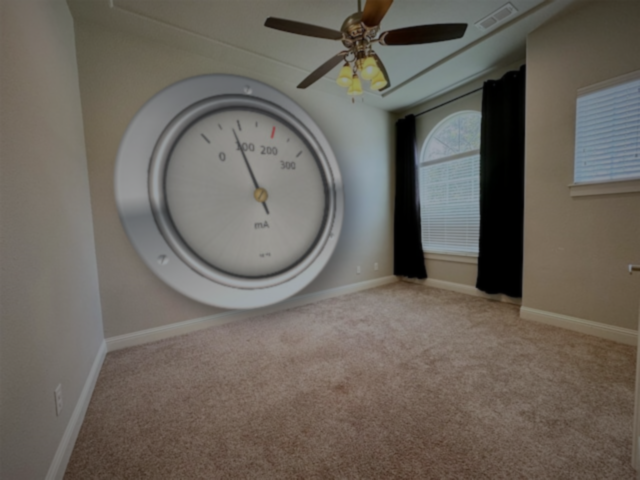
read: 75 mA
